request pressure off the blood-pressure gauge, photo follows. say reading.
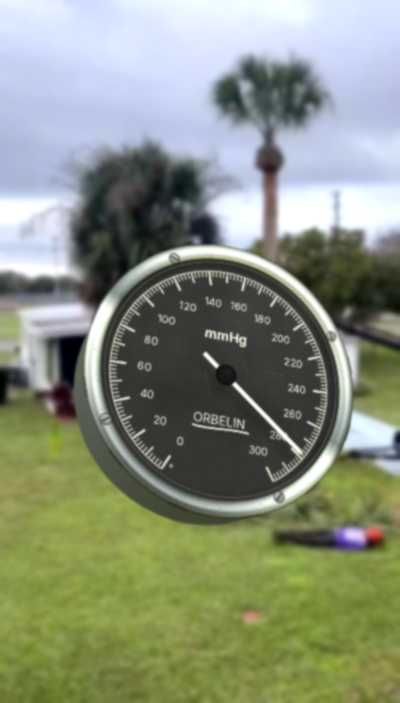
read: 280 mmHg
